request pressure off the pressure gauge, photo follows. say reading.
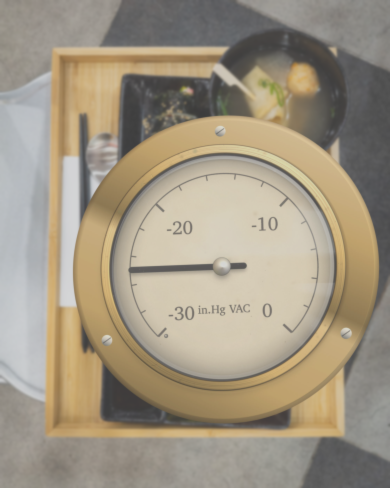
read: -25 inHg
